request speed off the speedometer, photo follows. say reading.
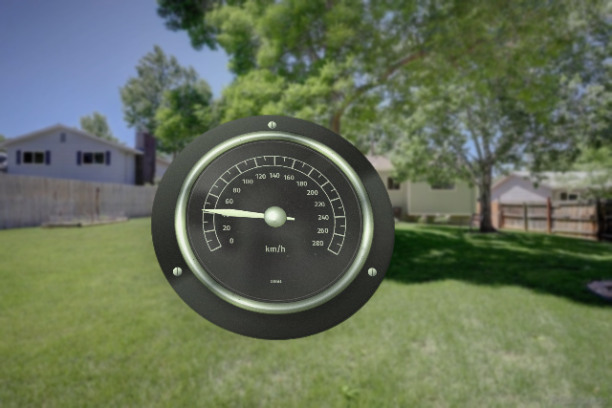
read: 40 km/h
